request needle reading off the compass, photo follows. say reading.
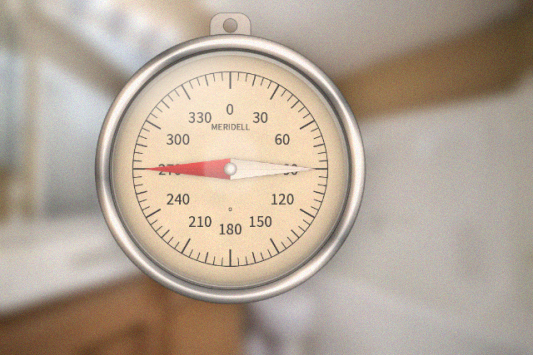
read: 270 °
